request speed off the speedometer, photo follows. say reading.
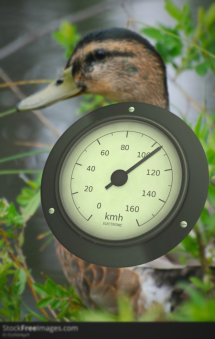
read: 105 km/h
